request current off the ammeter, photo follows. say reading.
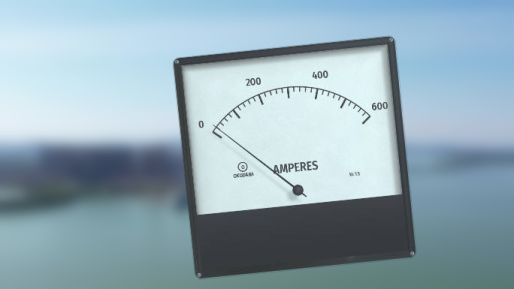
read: 20 A
